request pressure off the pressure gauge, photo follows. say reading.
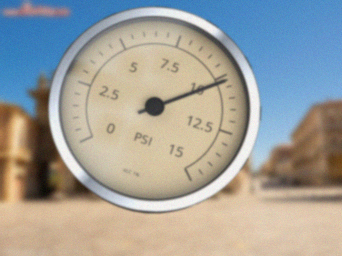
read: 10.25 psi
